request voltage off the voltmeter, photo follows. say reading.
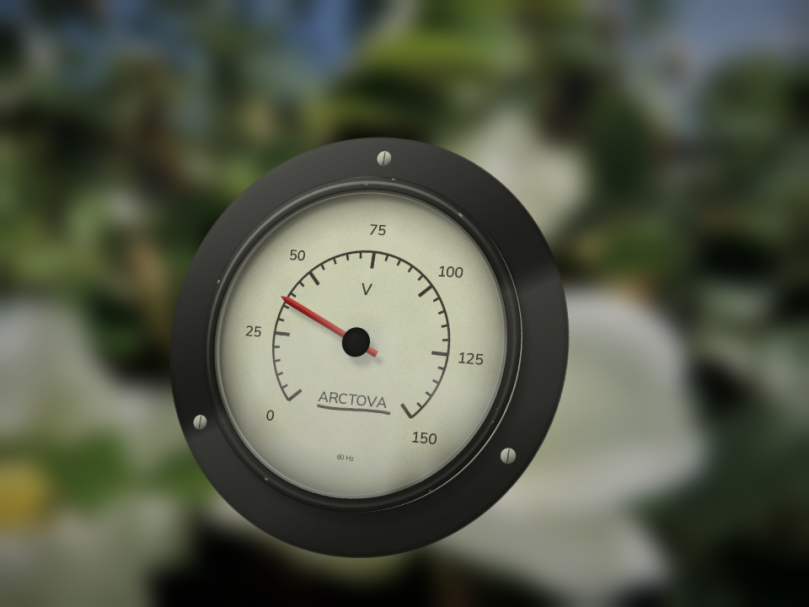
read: 37.5 V
